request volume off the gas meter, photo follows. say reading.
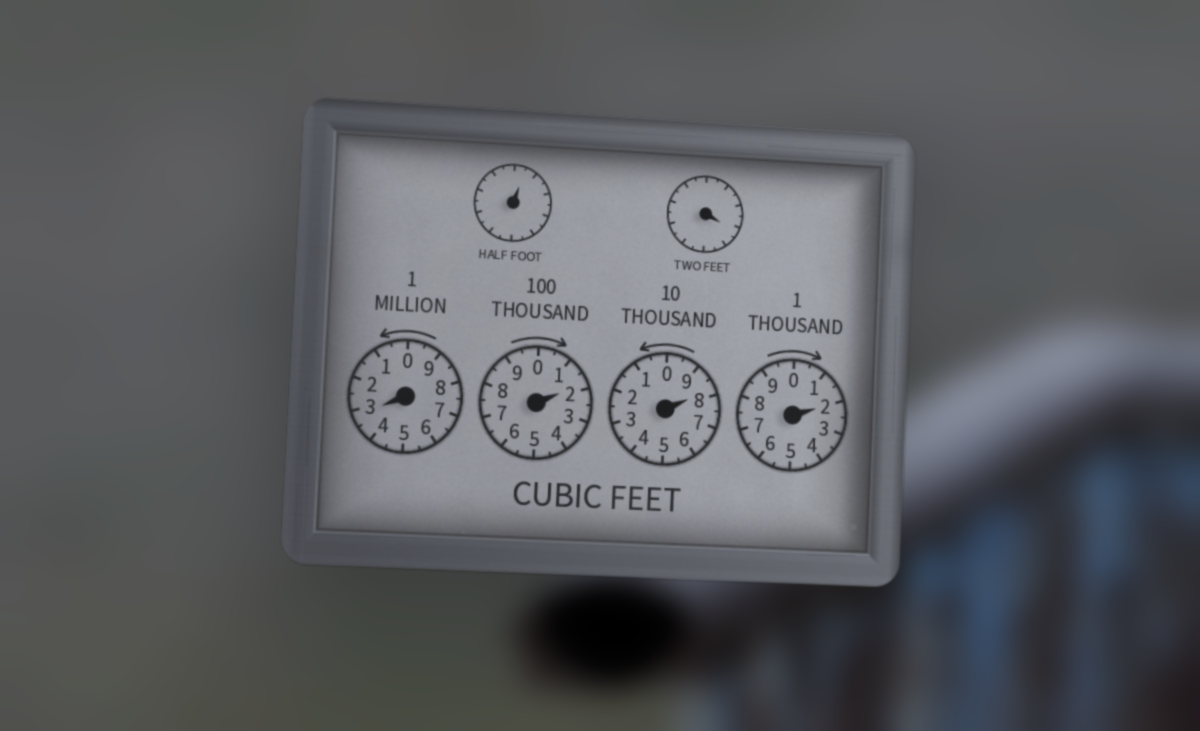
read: 318200 ft³
